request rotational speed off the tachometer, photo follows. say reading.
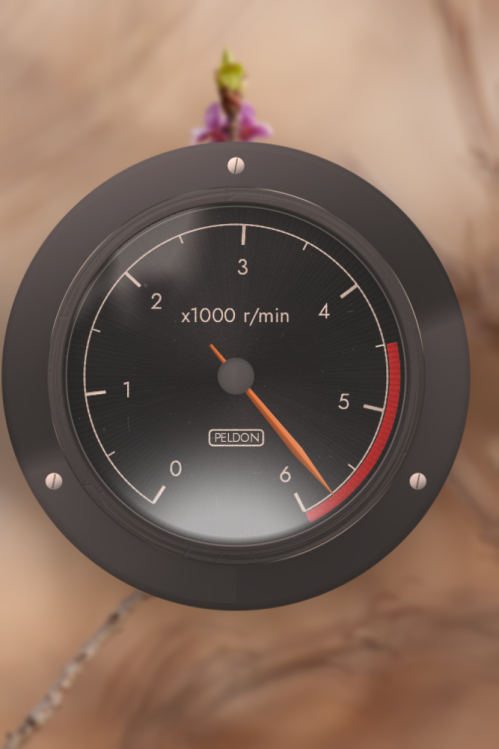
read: 5750 rpm
